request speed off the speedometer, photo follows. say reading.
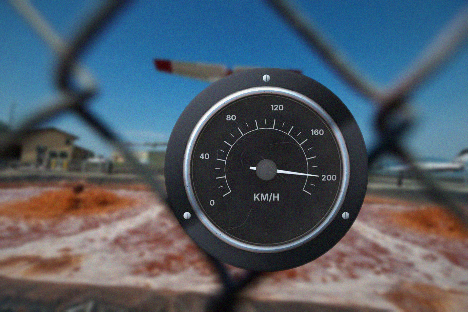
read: 200 km/h
